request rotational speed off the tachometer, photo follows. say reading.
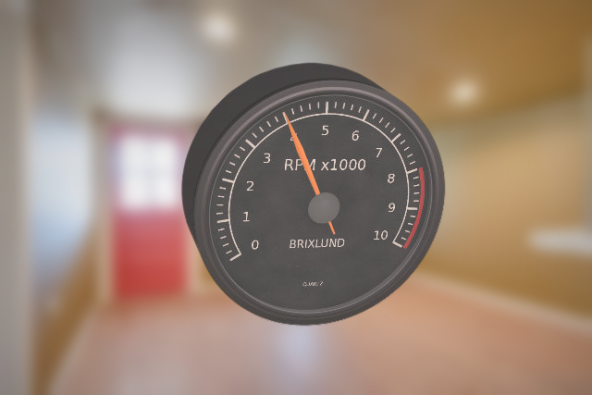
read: 4000 rpm
